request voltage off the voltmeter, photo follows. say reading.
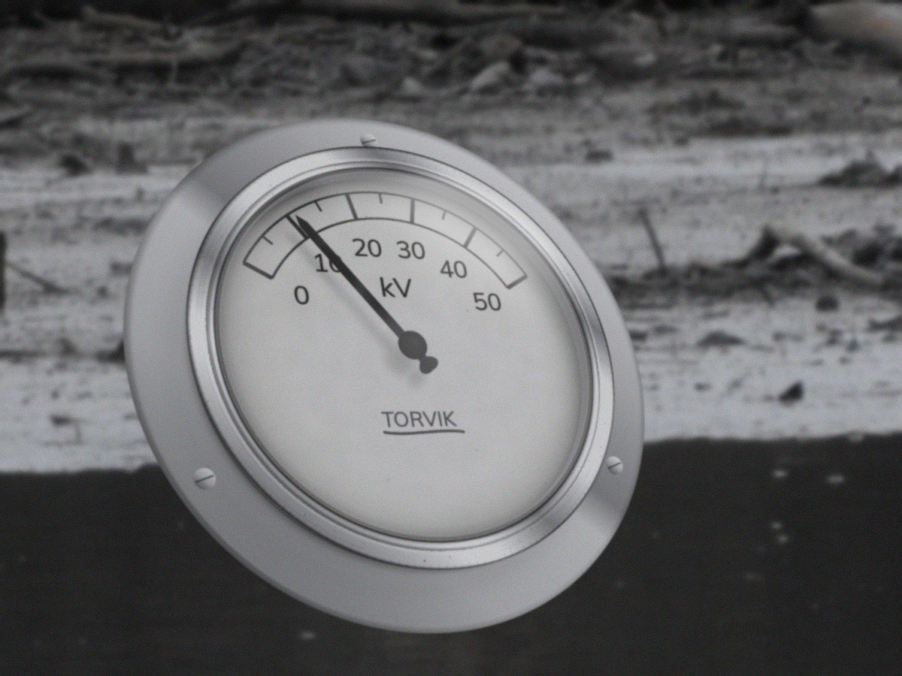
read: 10 kV
